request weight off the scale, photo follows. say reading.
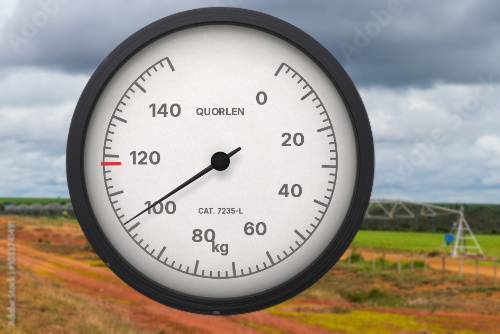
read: 102 kg
